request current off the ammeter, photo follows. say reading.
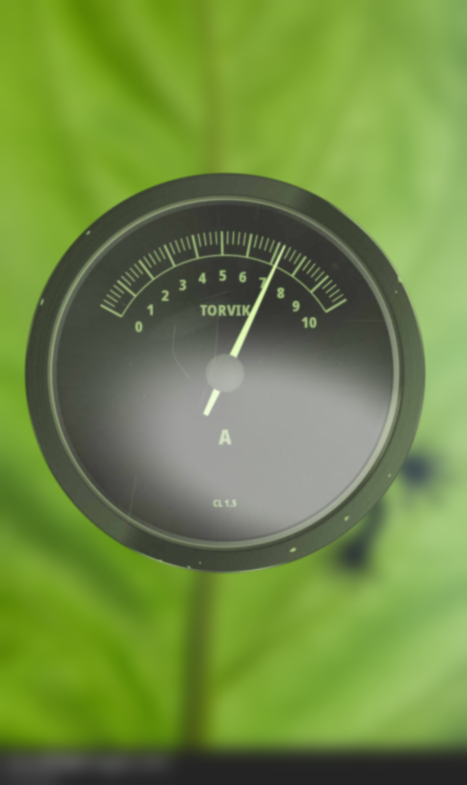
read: 7.2 A
